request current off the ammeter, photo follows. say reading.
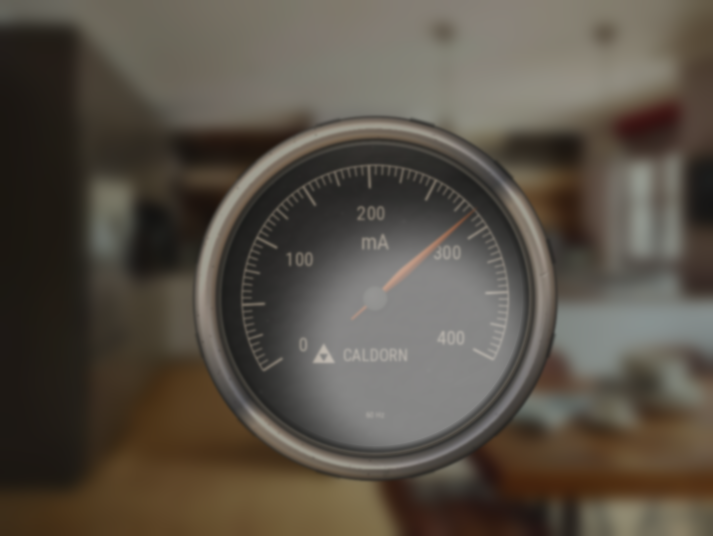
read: 285 mA
